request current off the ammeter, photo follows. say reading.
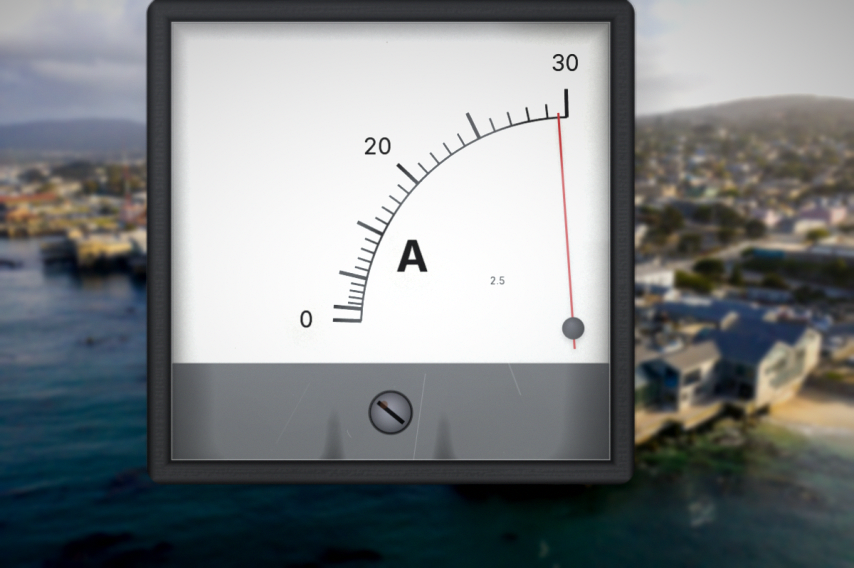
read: 29.5 A
